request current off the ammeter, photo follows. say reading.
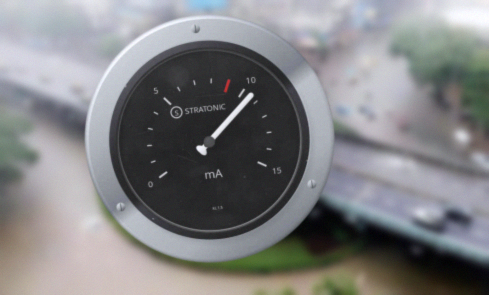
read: 10.5 mA
